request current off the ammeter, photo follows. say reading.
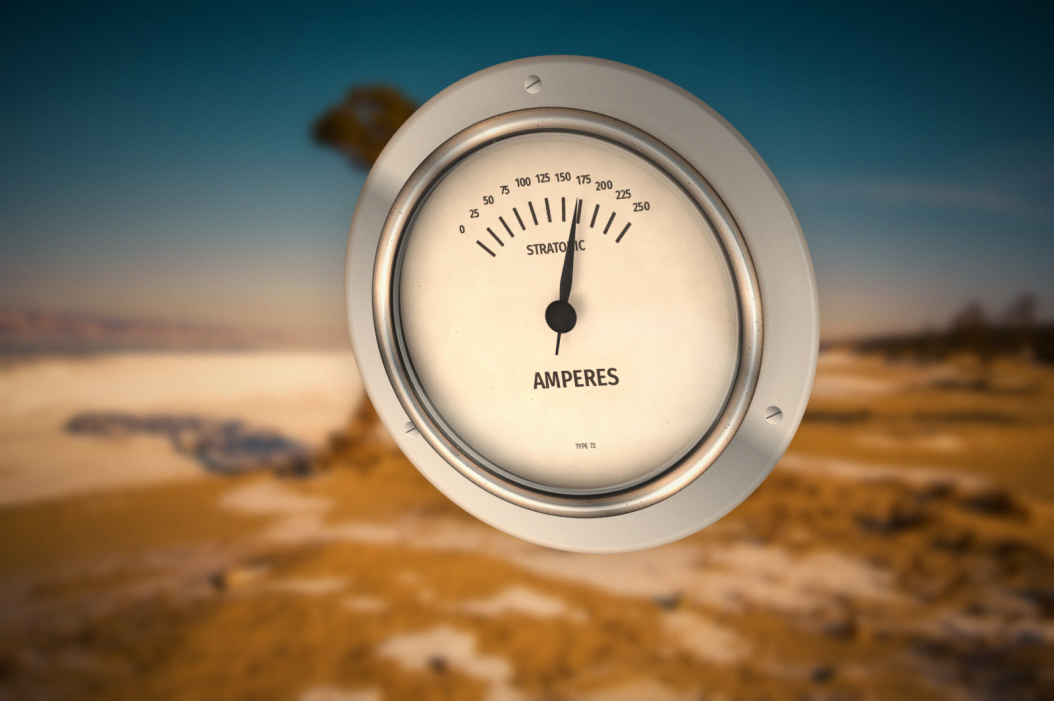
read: 175 A
